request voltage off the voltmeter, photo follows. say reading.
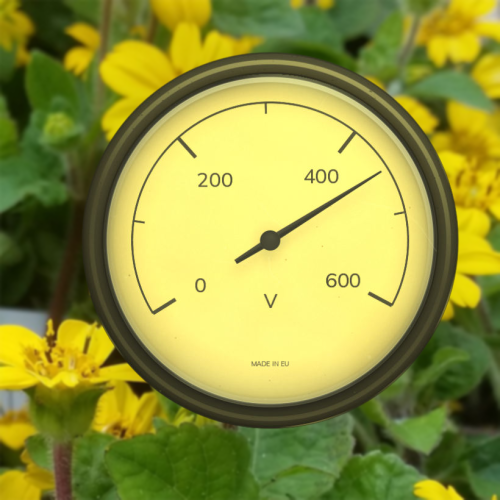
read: 450 V
